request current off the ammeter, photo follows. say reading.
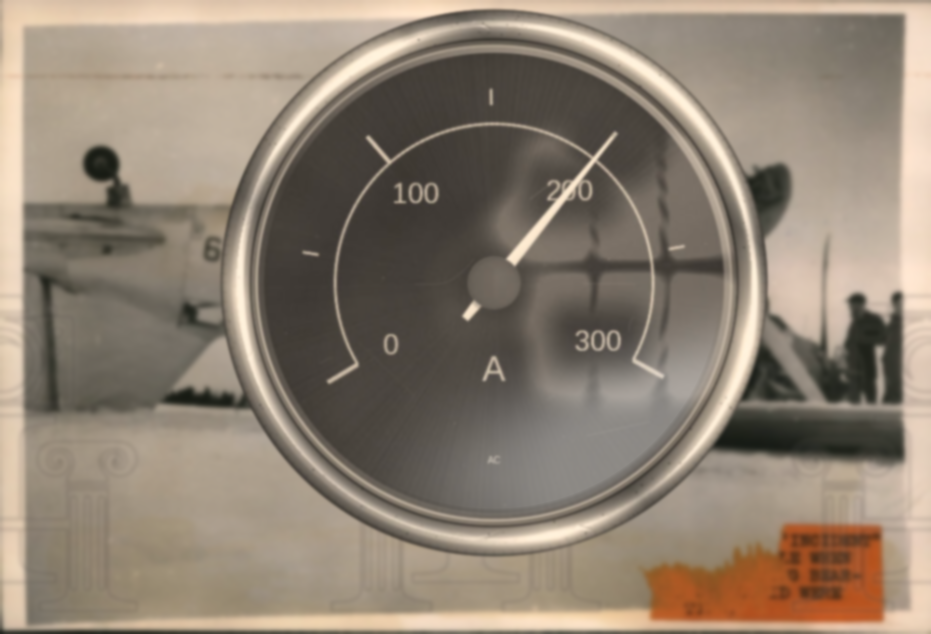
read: 200 A
